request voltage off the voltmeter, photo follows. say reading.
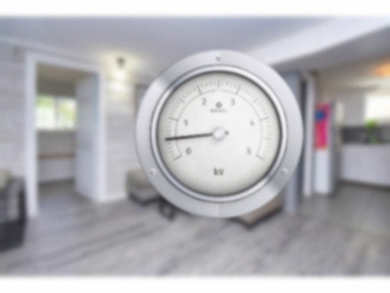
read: 0.5 kV
